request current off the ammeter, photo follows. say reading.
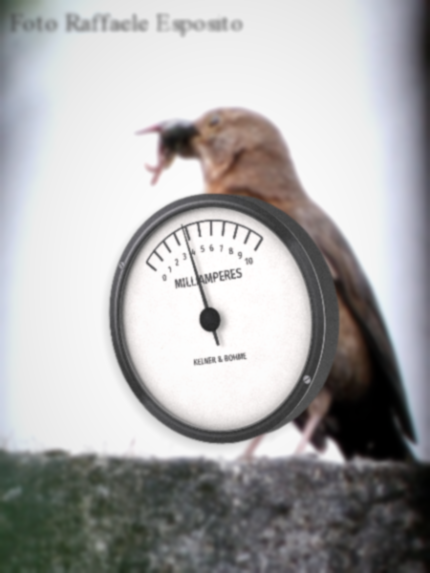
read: 4 mA
